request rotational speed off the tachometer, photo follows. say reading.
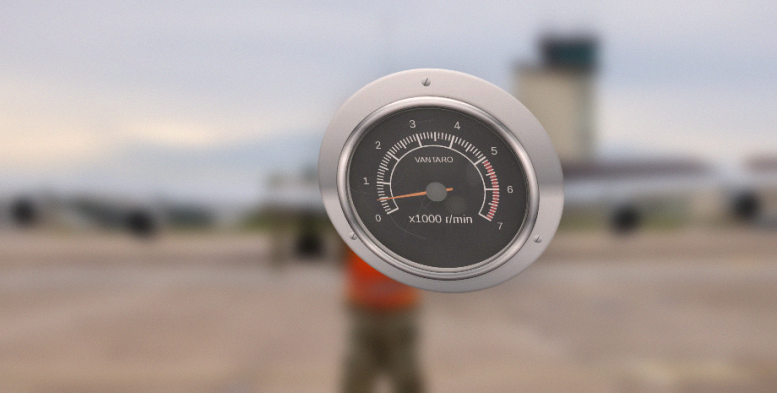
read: 500 rpm
